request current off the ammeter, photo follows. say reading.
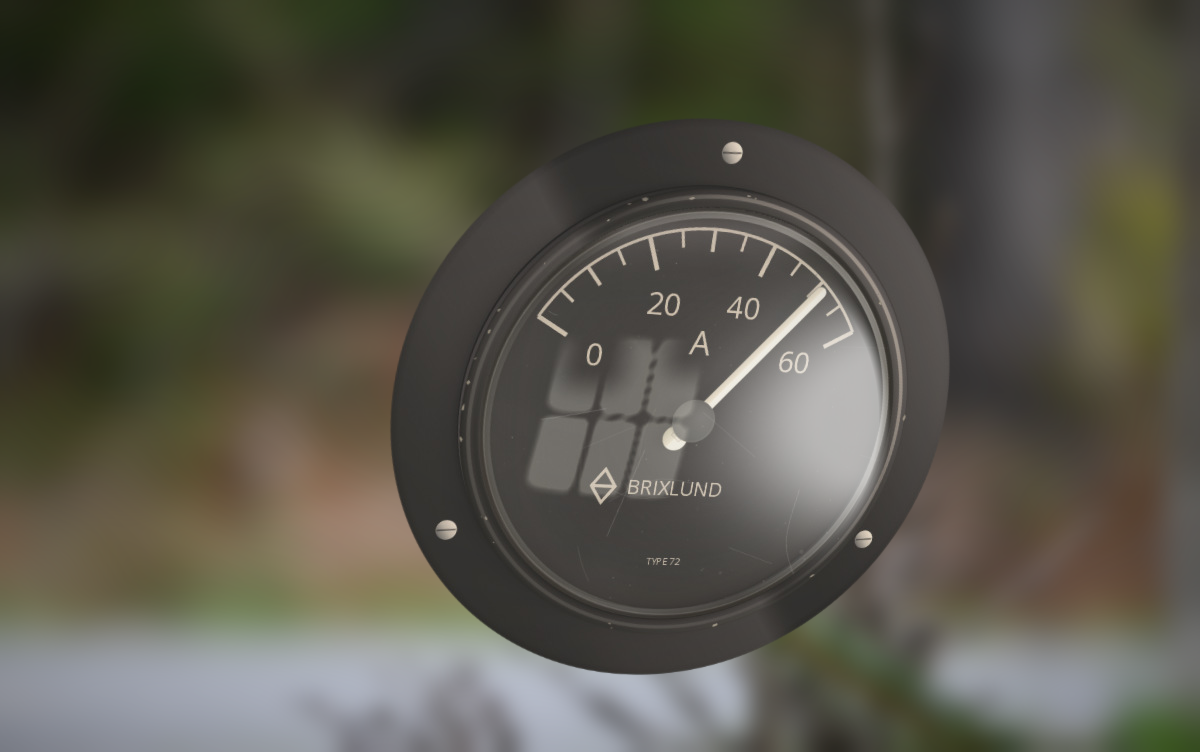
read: 50 A
